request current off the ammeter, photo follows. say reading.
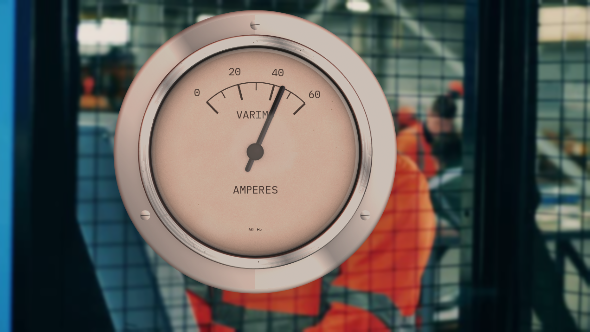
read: 45 A
